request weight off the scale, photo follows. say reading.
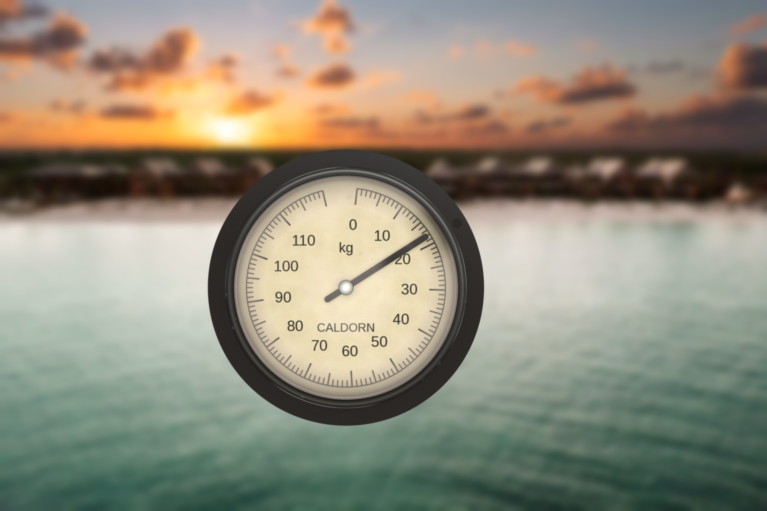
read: 18 kg
